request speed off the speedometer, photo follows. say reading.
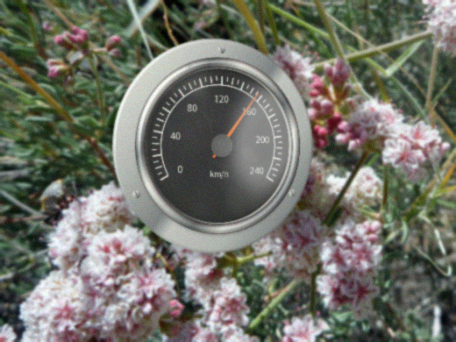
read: 155 km/h
